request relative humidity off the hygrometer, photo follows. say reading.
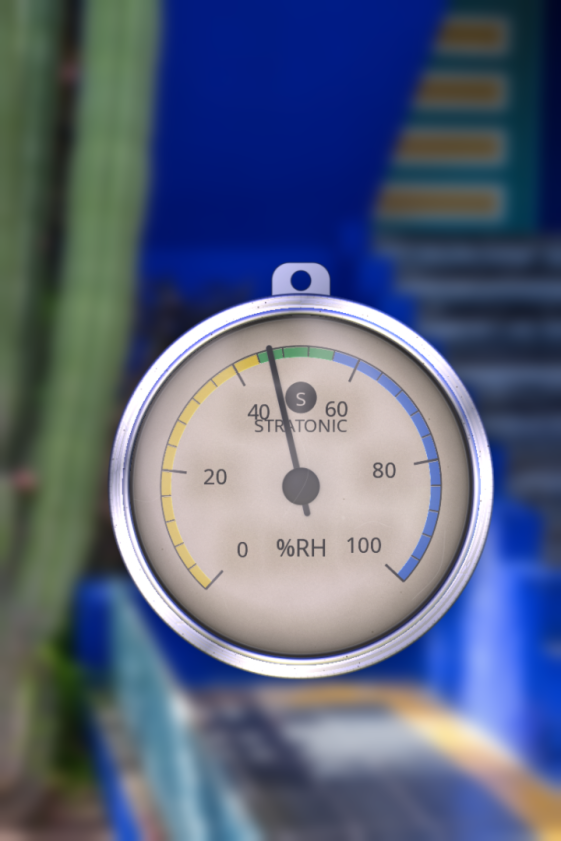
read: 46 %
